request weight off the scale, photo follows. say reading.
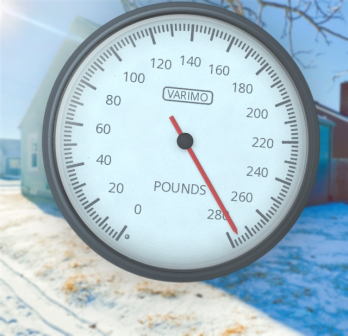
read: 276 lb
